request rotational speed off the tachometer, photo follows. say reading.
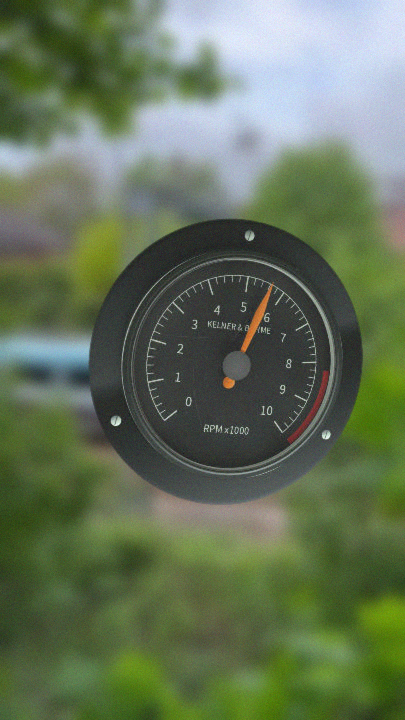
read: 5600 rpm
